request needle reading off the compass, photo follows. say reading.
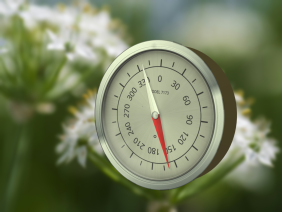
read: 157.5 °
